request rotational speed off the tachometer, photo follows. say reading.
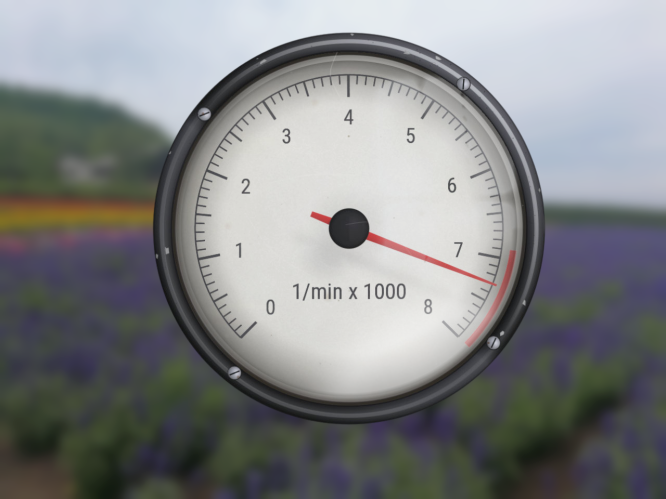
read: 7300 rpm
